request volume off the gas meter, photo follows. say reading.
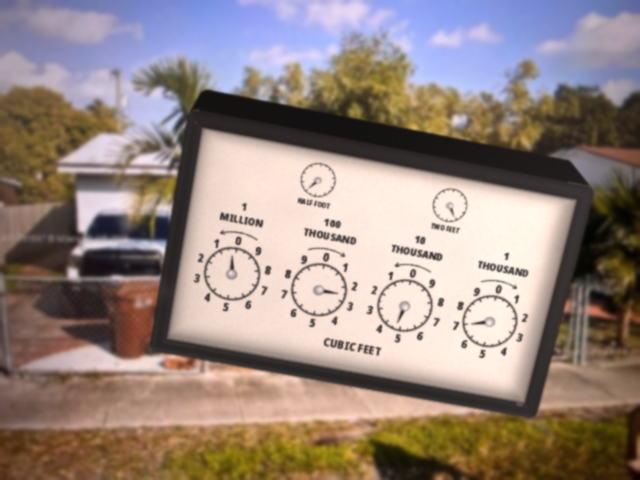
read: 24700 ft³
